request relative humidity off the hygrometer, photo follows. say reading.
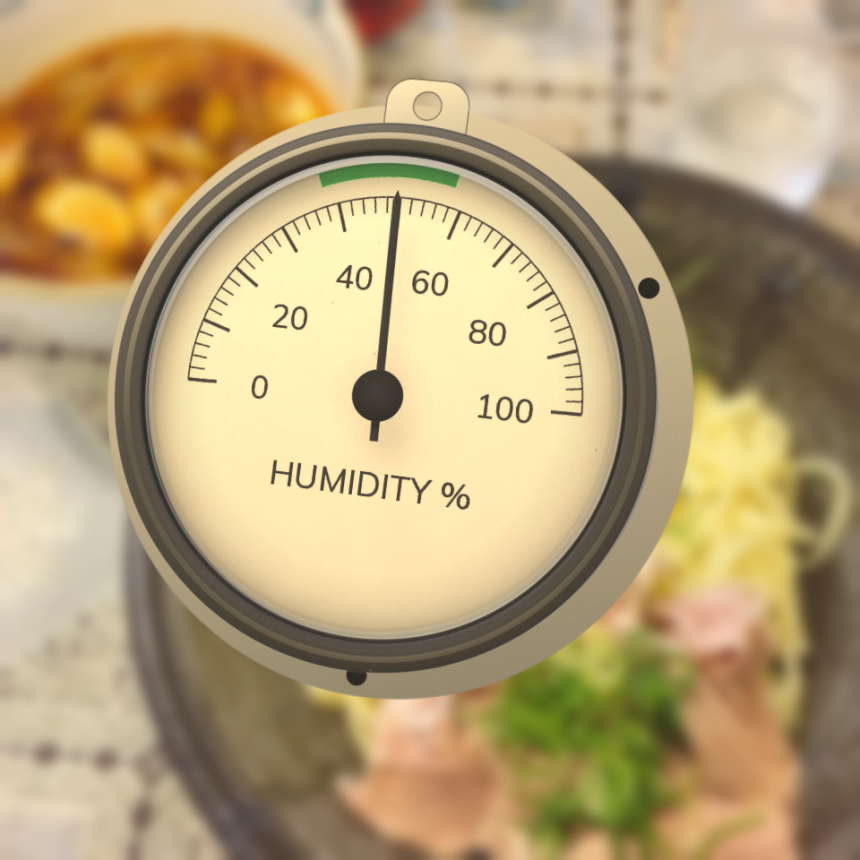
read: 50 %
